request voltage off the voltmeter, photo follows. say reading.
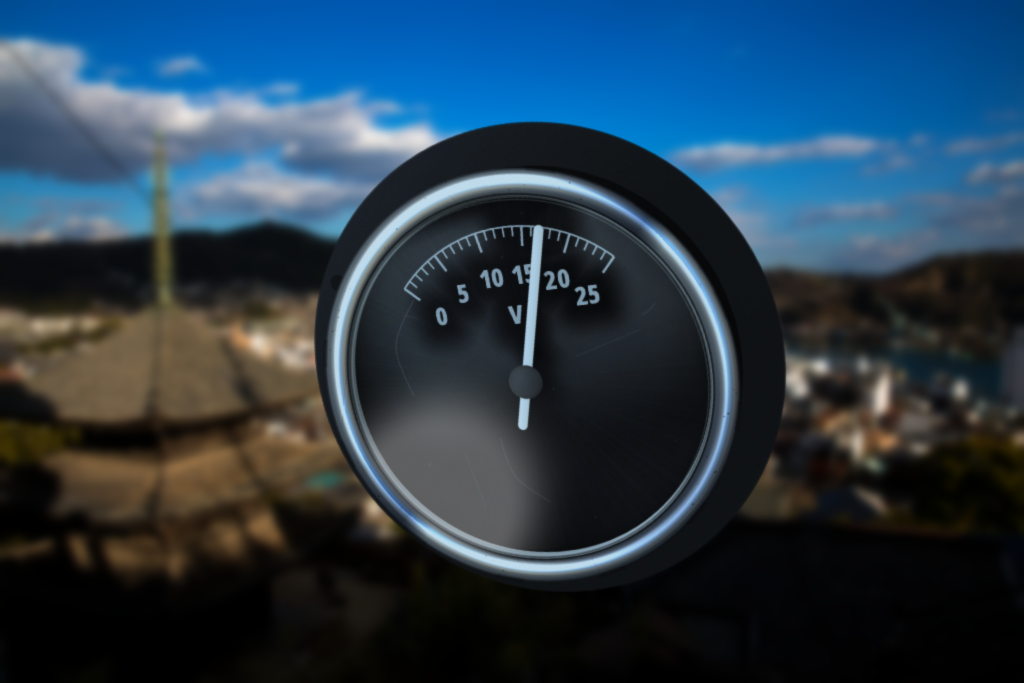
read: 17 V
